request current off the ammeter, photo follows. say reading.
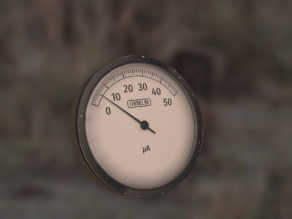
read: 5 µA
